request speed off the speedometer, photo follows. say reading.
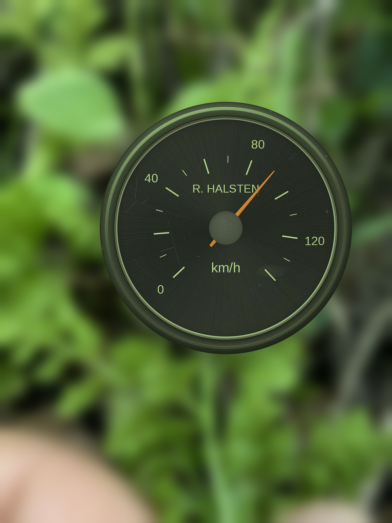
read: 90 km/h
